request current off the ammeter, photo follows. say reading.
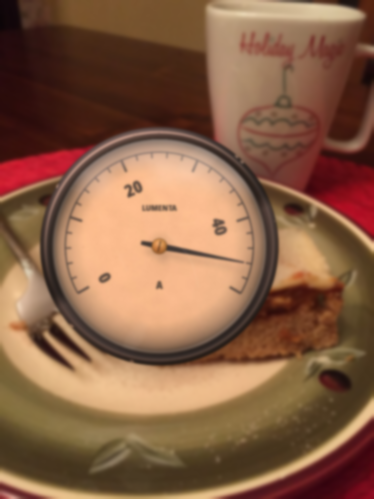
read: 46 A
